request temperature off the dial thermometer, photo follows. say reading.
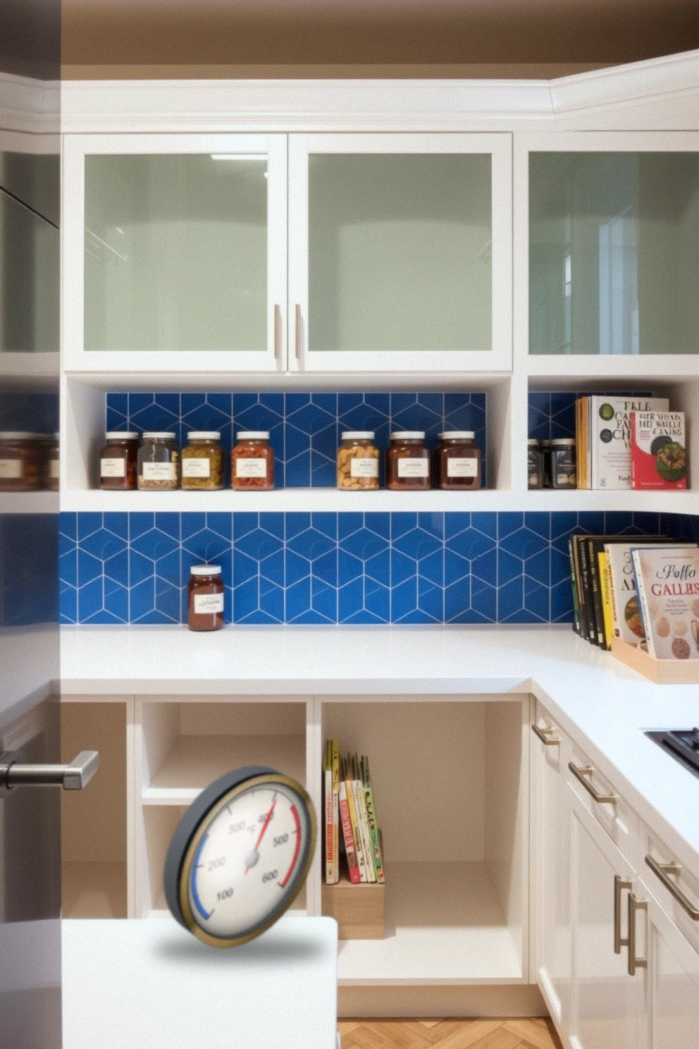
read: 400 °F
